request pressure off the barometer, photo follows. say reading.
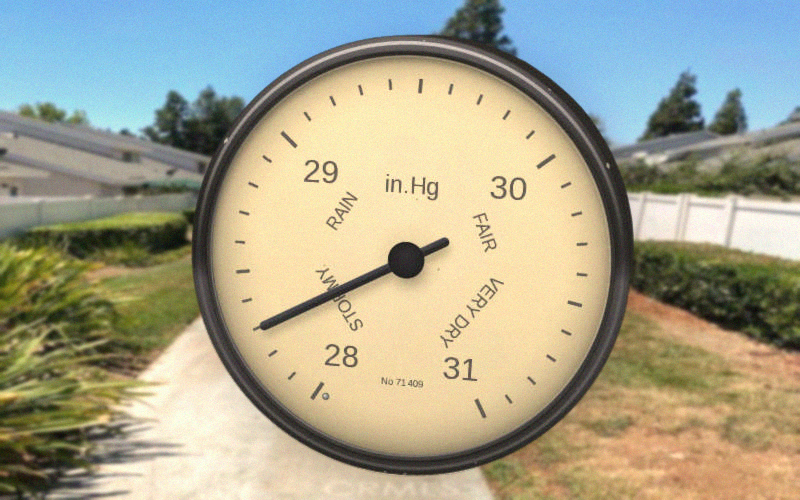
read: 28.3 inHg
